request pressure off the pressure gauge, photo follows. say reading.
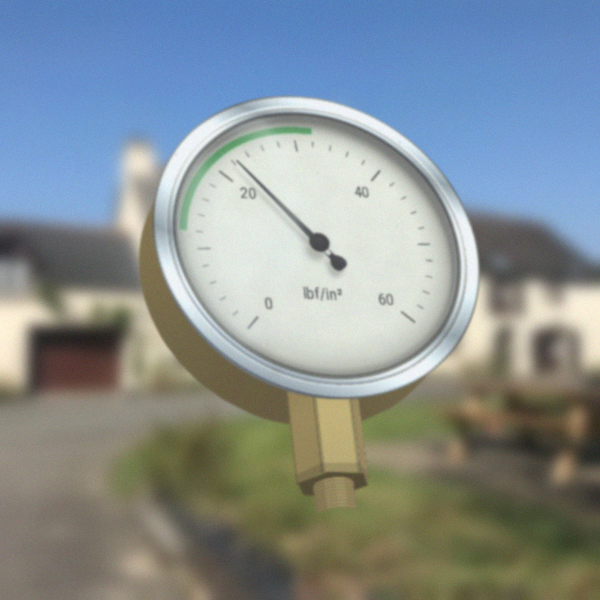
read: 22 psi
